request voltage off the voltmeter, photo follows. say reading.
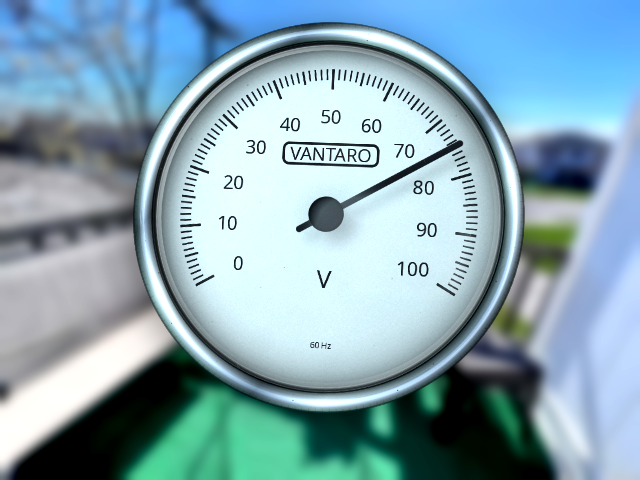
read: 75 V
